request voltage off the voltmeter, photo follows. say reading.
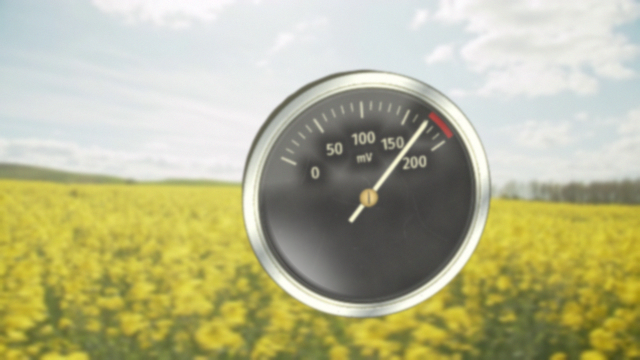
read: 170 mV
